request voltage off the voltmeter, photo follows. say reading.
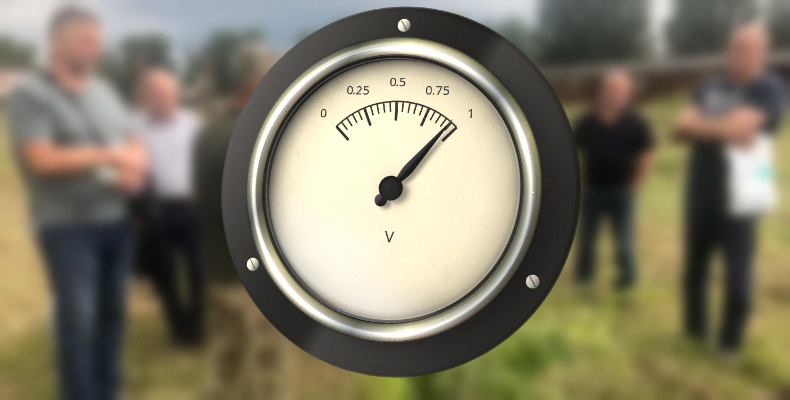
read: 0.95 V
